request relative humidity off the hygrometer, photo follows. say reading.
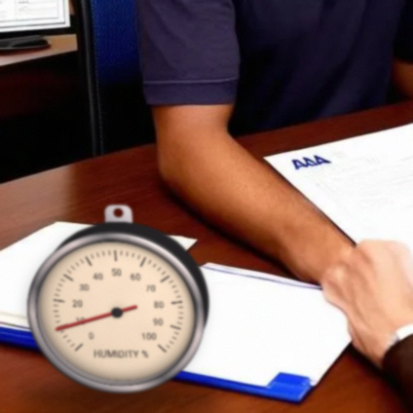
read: 10 %
